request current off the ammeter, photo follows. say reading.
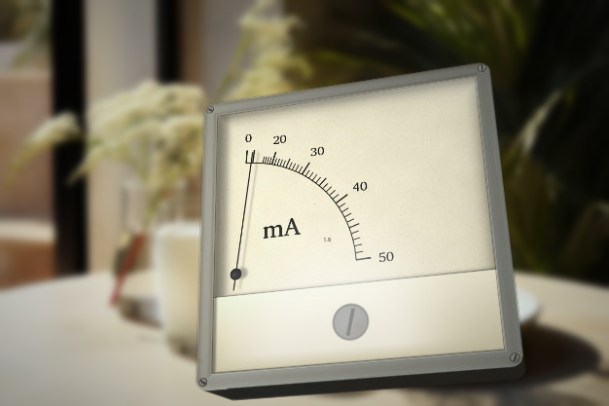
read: 10 mA
